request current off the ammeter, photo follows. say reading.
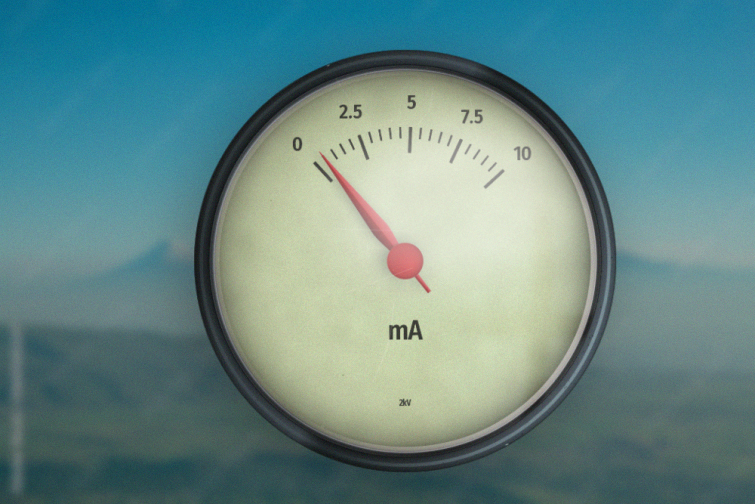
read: 0.5 mA
